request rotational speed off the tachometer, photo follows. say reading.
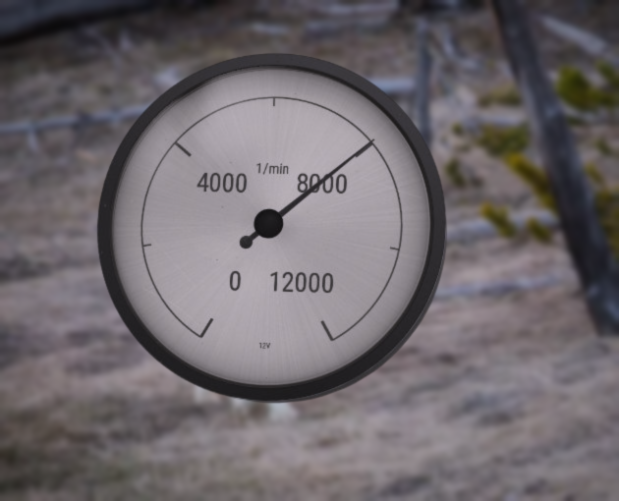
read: 8000 rpm
